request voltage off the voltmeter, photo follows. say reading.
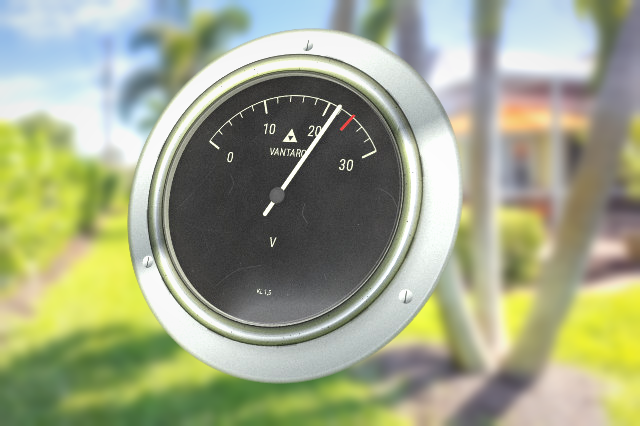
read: 22 V
